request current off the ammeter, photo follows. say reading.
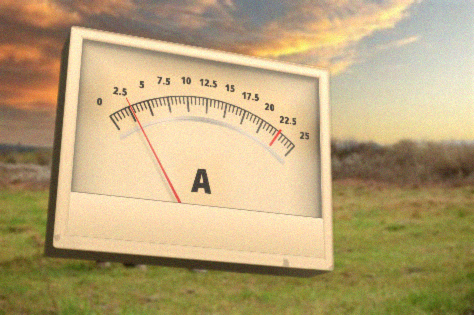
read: 2.5 A
